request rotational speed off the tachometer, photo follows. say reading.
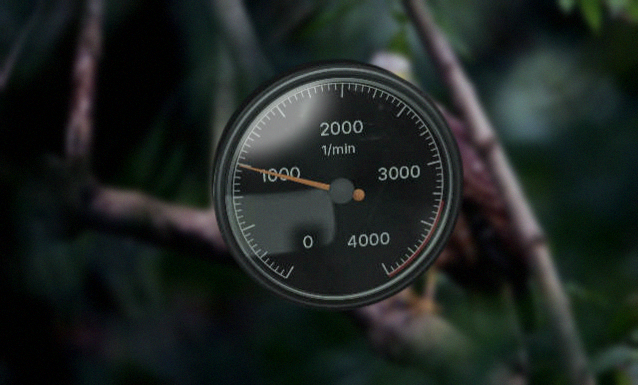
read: 1000 rpm
